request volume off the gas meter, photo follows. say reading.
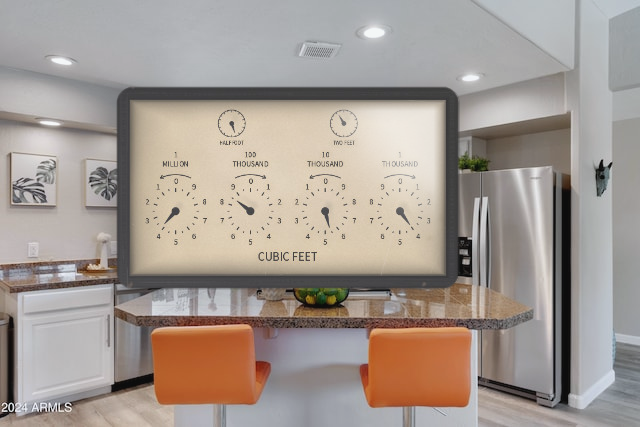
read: 385400 ft³
